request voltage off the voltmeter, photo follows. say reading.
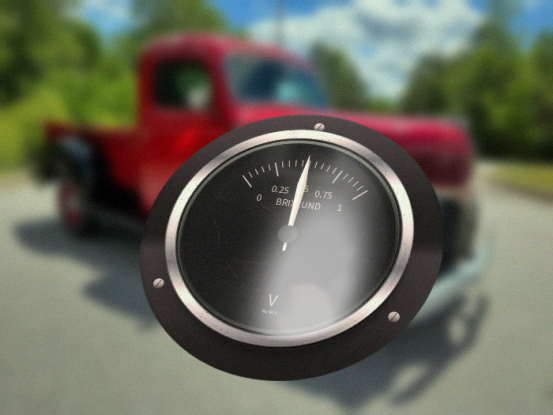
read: 0.5 V
